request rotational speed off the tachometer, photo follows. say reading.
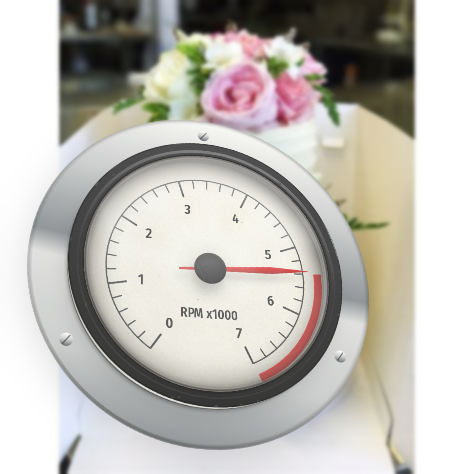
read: 5400 rpm
